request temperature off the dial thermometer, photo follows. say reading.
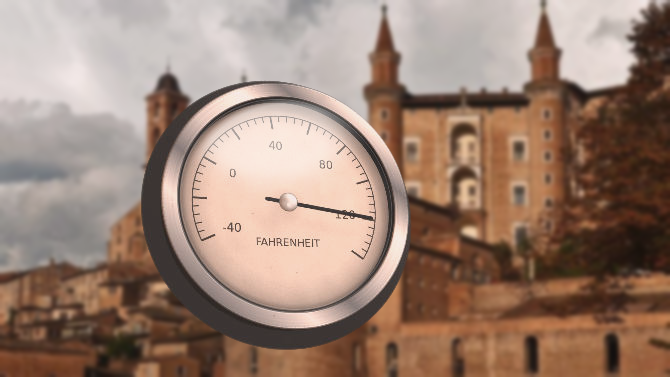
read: 120 °F
